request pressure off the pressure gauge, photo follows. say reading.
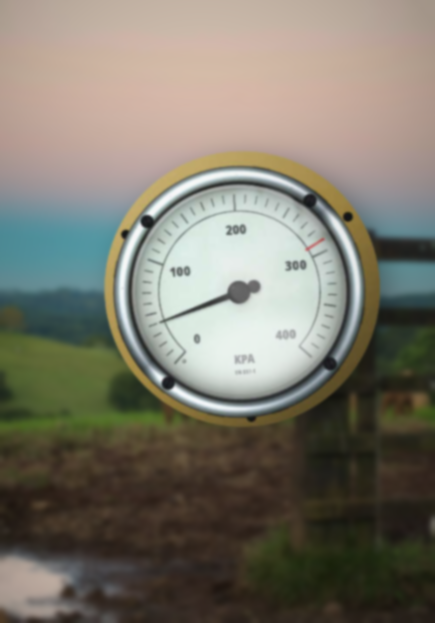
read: 40 kPa
